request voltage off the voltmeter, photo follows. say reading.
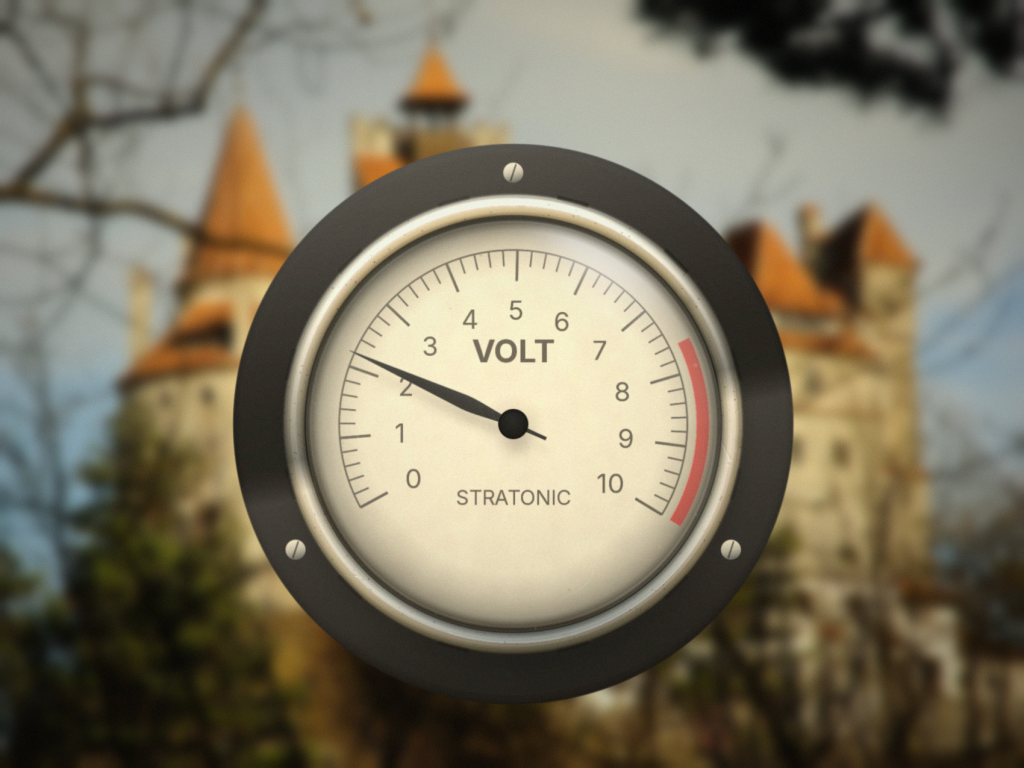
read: 2.2 V
